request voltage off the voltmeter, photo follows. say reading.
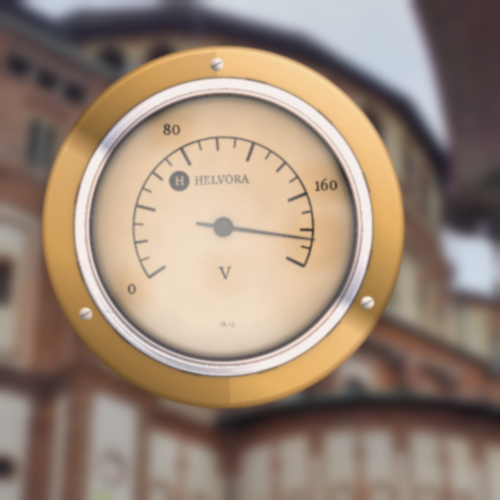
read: 185 V
